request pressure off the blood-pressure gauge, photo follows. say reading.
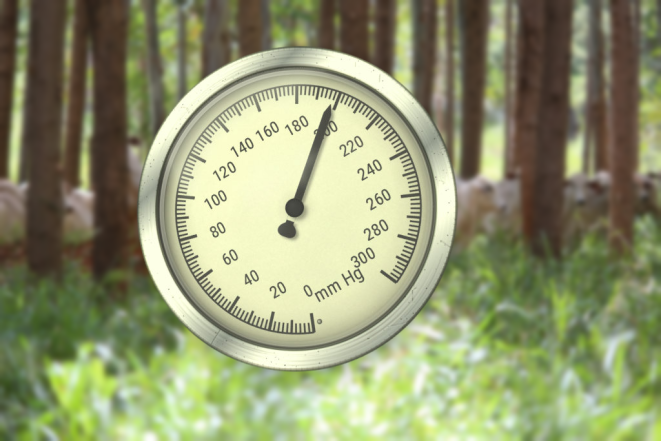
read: 198 mmHg
